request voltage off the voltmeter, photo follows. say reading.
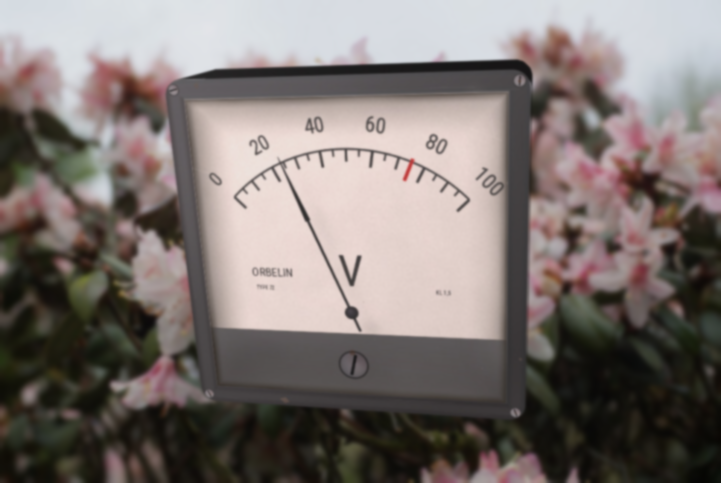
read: 25 V
